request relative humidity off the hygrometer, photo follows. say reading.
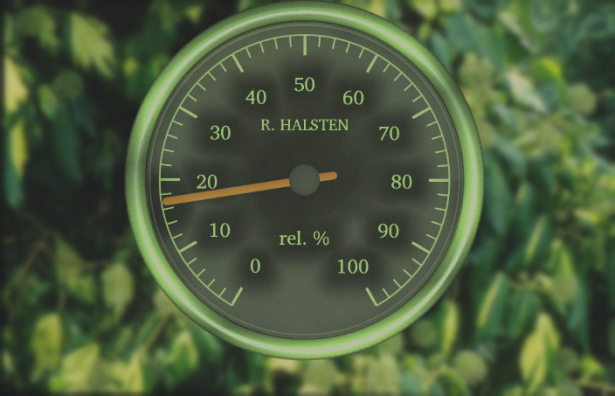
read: 17 %
